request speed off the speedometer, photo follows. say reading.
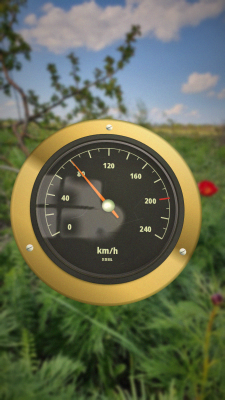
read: 80 km/h
